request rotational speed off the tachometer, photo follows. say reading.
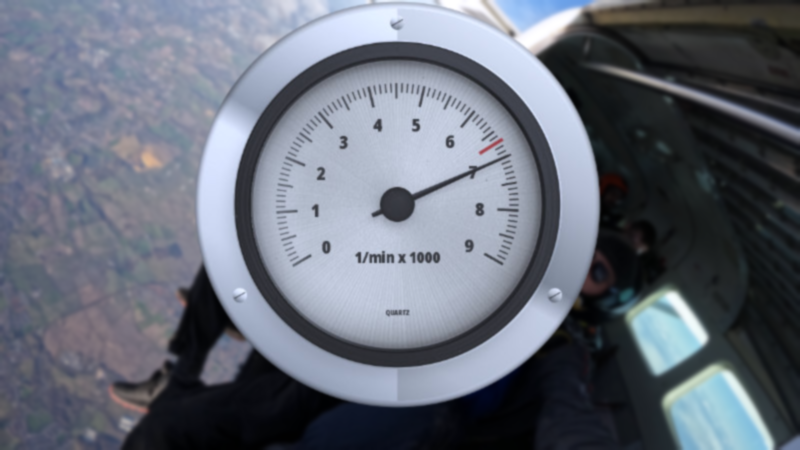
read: 7000 rpm
